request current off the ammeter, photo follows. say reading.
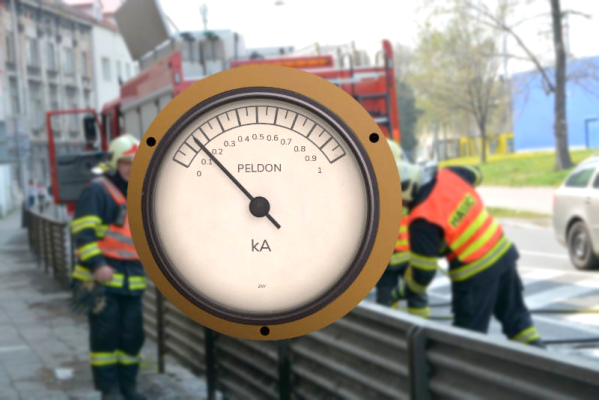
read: 0.15 kA
